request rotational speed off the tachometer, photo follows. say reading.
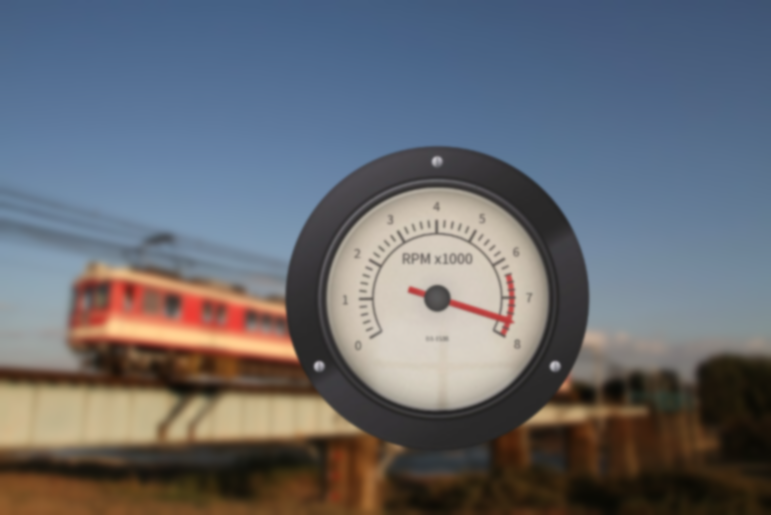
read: 7600 rpm
